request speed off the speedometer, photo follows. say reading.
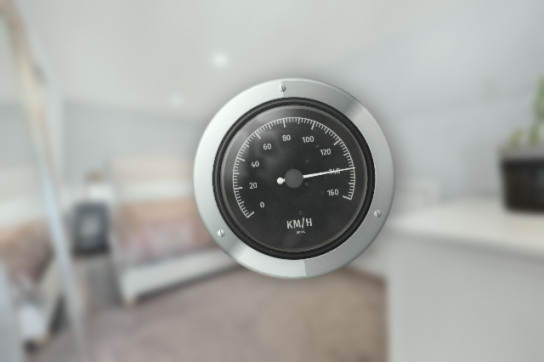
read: 140 km/h
